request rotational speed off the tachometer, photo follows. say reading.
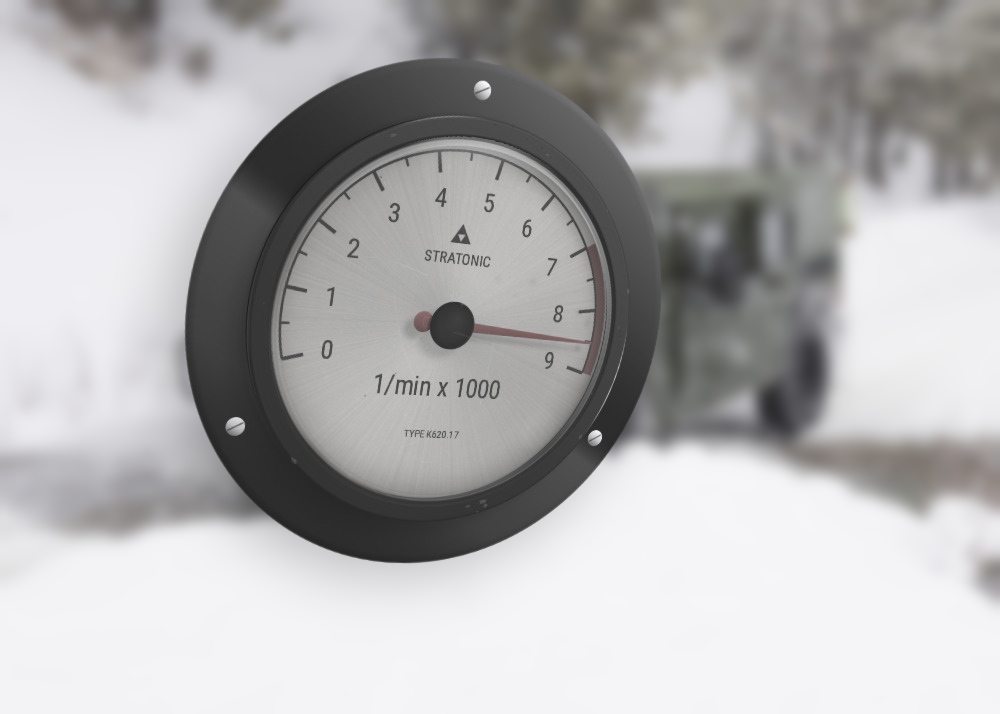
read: 8500 rpm
